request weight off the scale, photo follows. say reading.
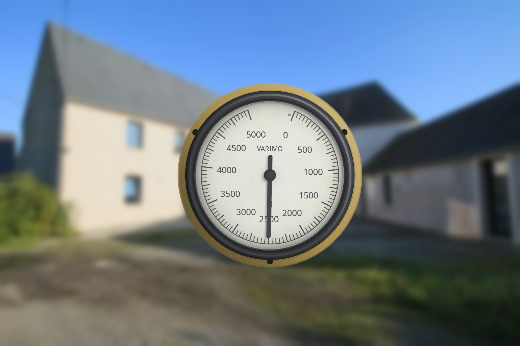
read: 2500 g
